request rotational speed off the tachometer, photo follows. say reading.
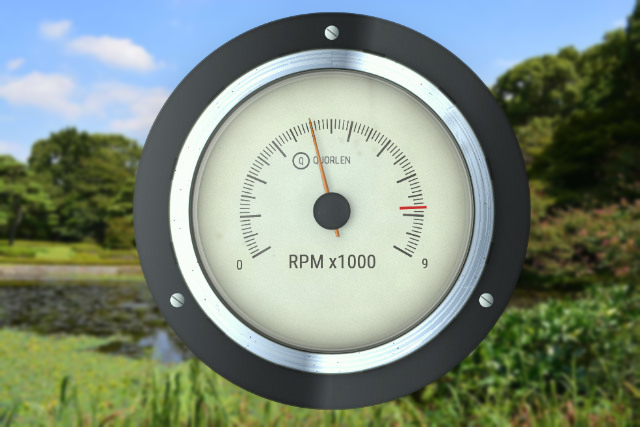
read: 4000 rpm
